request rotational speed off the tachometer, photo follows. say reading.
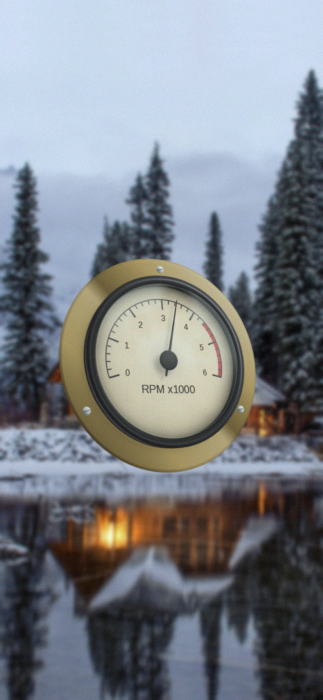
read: 3400 rpm
